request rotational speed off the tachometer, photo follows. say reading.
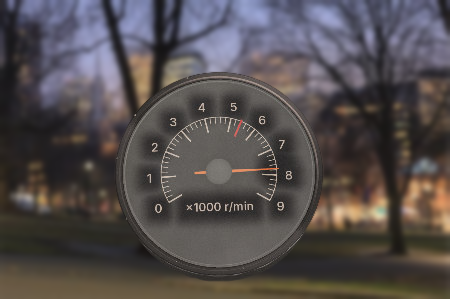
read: 7800 rpm
